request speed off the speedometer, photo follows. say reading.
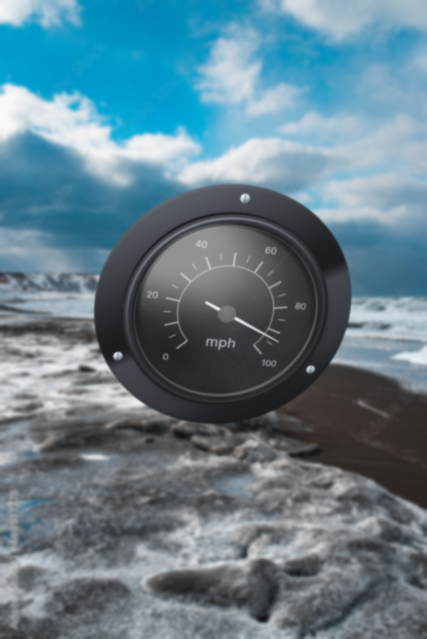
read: 92.5 mph
